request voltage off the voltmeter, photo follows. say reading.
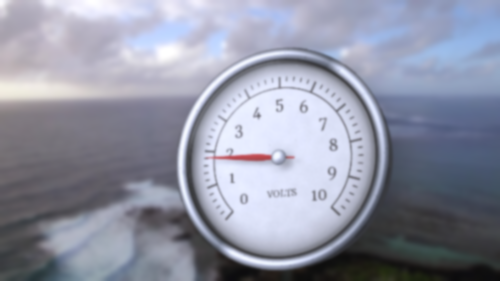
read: 1.8 V
